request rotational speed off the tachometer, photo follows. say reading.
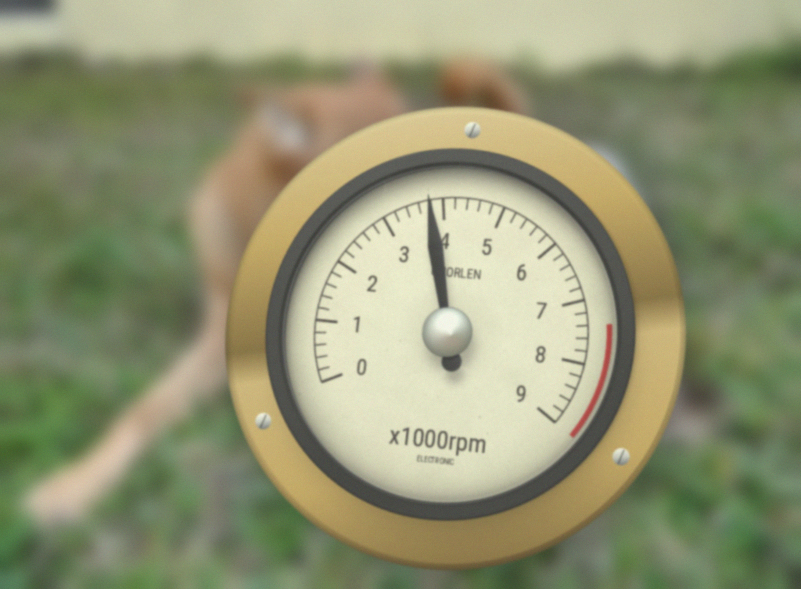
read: 3800 rpm
